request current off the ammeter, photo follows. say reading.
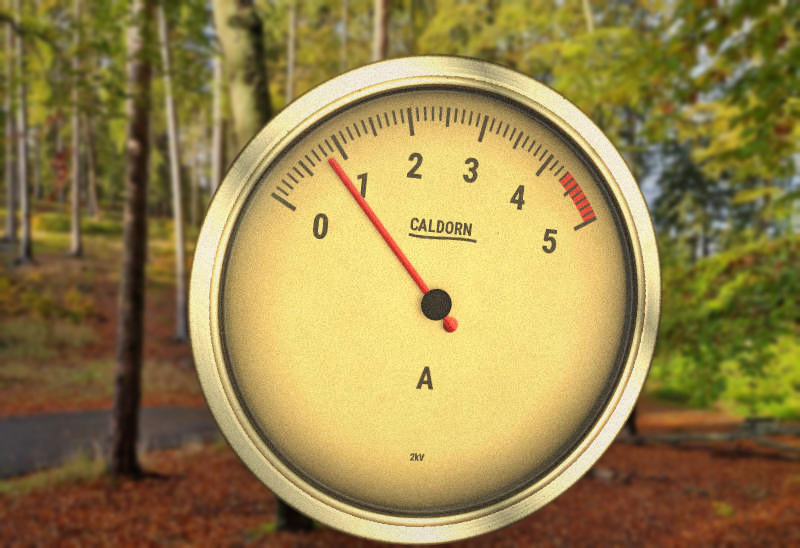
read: 0.8 A
